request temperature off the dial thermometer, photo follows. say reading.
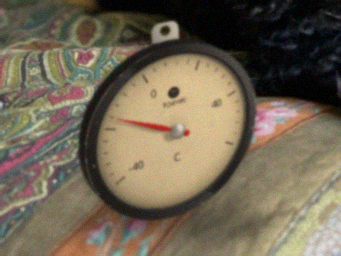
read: -16 °C
